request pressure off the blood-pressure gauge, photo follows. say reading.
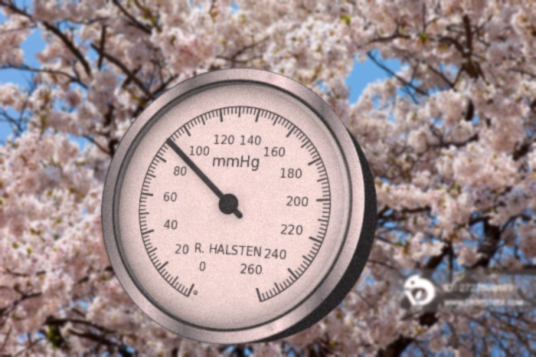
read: 90 mmHg
